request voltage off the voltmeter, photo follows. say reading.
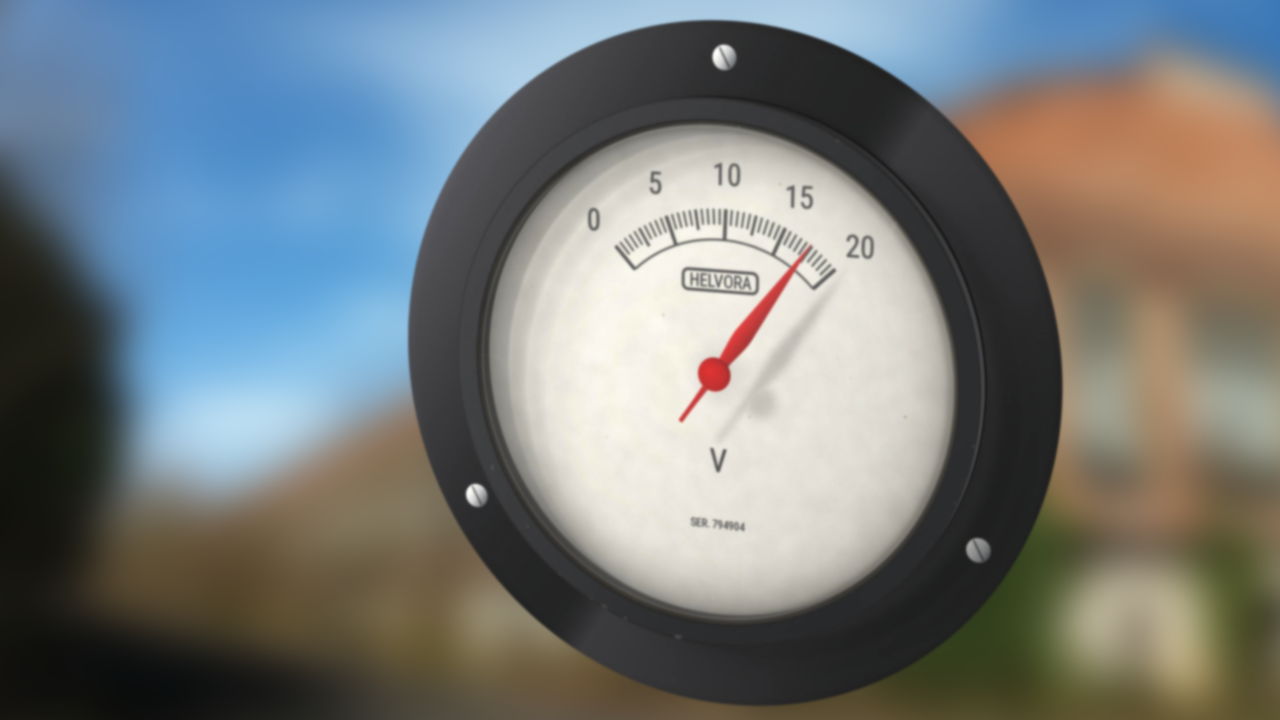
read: 17.5 V
